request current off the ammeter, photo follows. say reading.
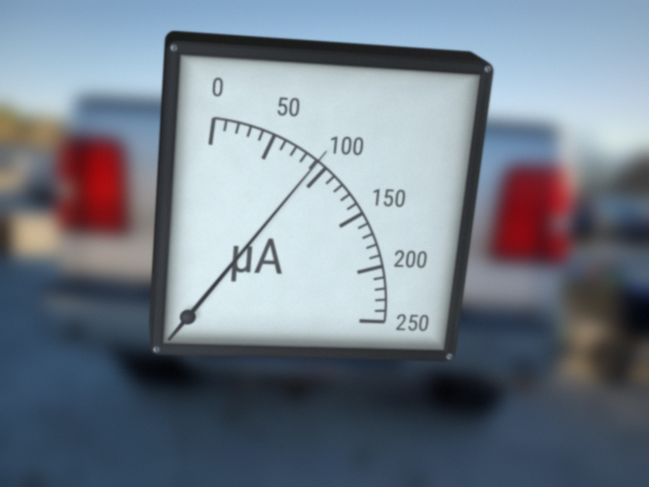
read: 90 µA
